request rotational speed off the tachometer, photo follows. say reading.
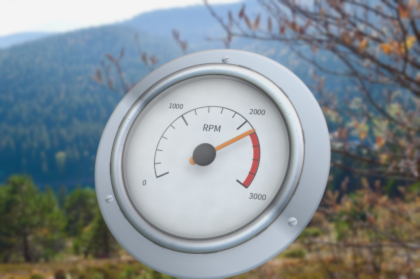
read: 2200 rpm
